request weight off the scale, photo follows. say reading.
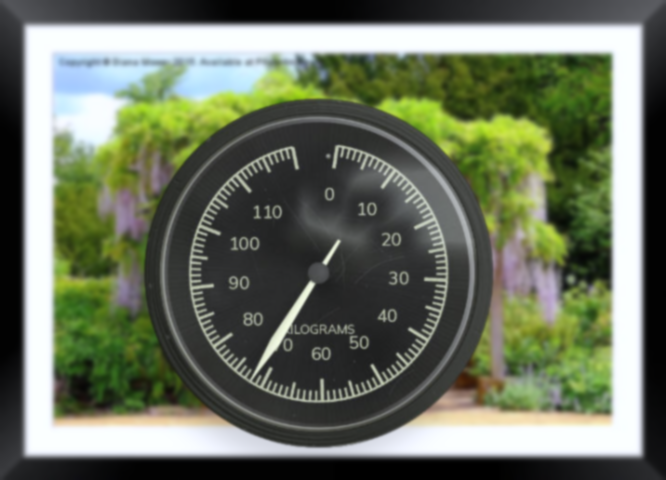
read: 72 kg
